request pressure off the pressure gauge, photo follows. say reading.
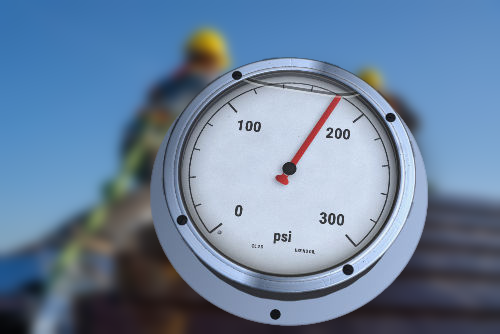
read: 180 psi
